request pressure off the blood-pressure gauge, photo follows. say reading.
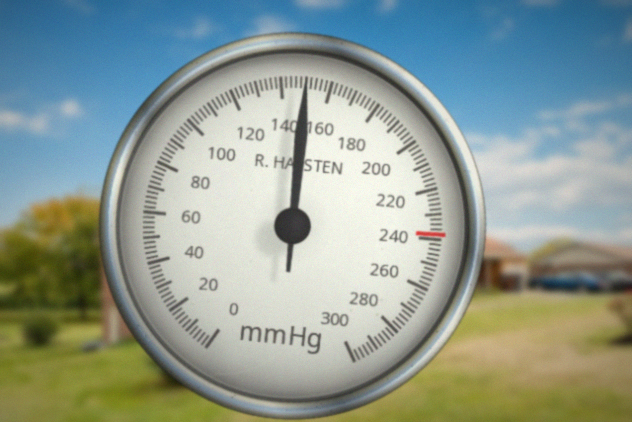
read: 150 mmHg
